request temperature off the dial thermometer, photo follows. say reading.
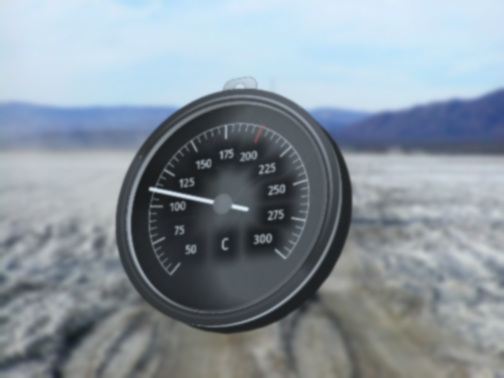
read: 110 °C
